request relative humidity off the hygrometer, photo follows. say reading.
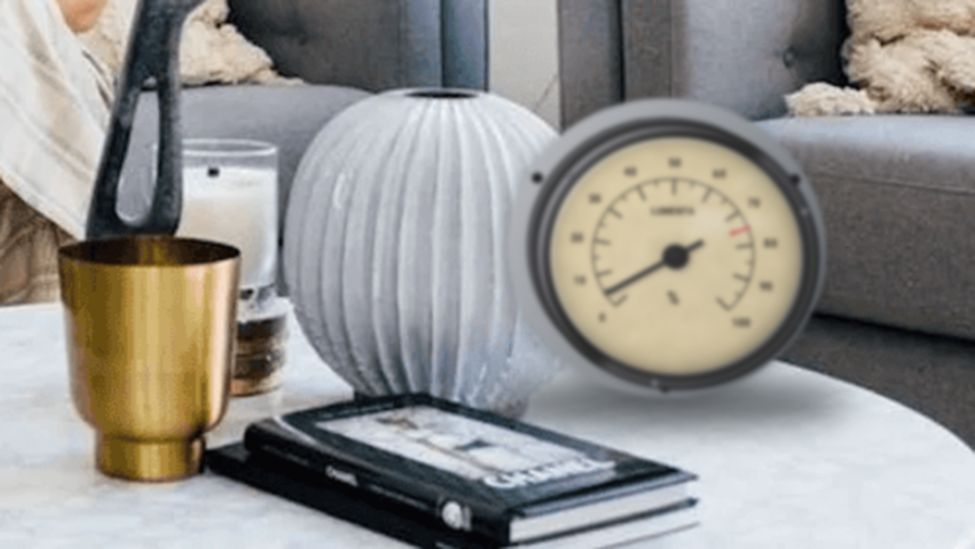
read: 5 %
